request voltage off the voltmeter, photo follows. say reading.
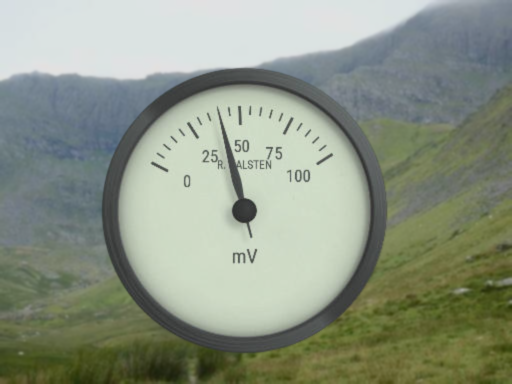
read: 40 mV
